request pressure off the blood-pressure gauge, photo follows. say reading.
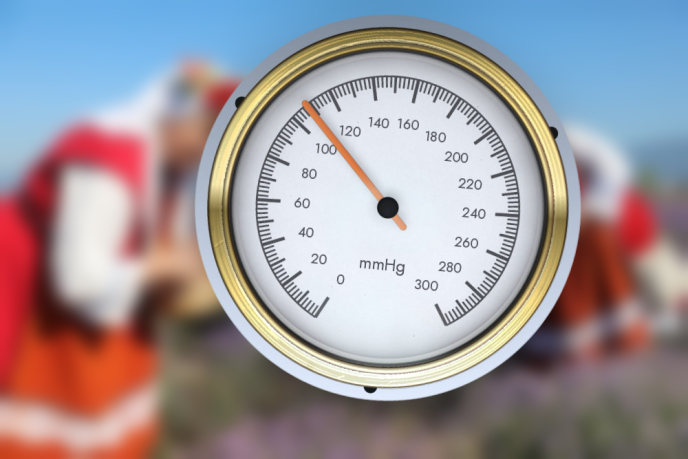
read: 108 mmHg
